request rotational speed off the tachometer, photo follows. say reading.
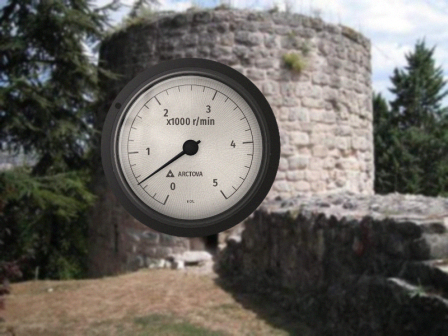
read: 500 rpm
